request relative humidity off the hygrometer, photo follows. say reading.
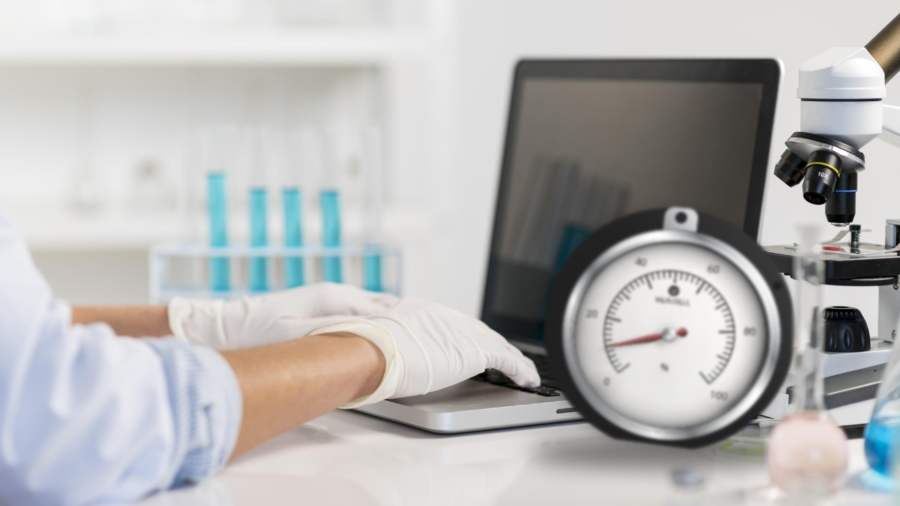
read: 10 %
